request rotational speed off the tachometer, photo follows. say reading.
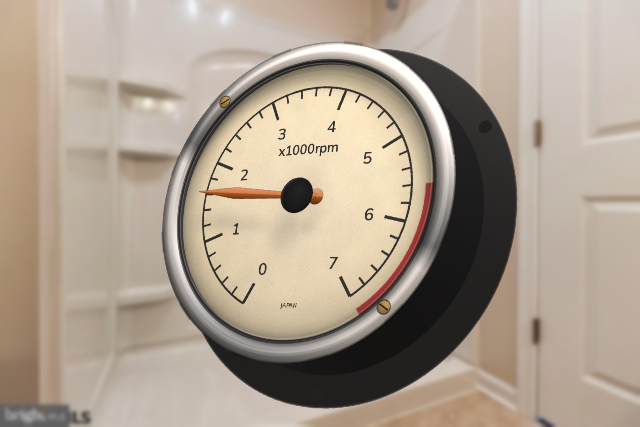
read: 1600 rpm
